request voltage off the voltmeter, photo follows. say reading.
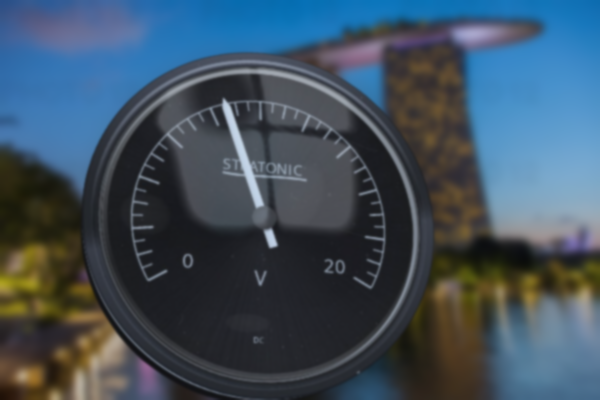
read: 8.5 V
